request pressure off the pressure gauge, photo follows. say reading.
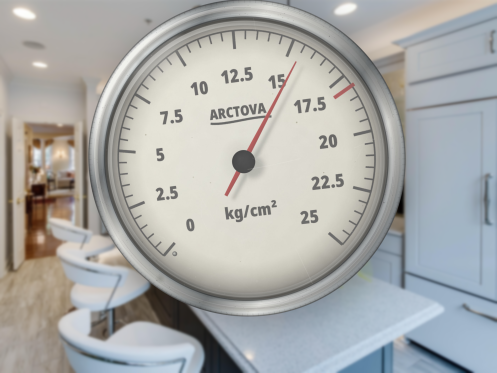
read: 15.5 kg/cm²
